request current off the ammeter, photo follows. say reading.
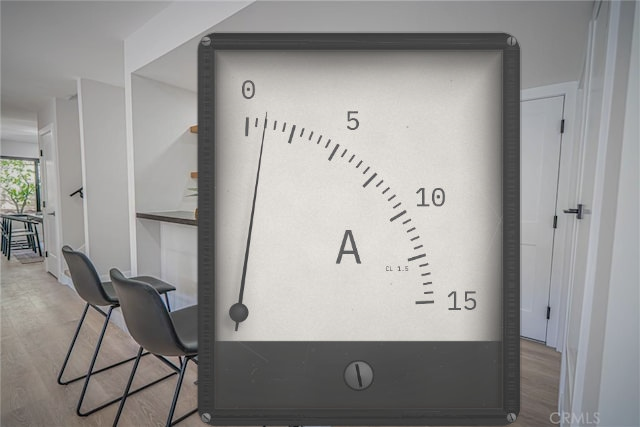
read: 1 A
